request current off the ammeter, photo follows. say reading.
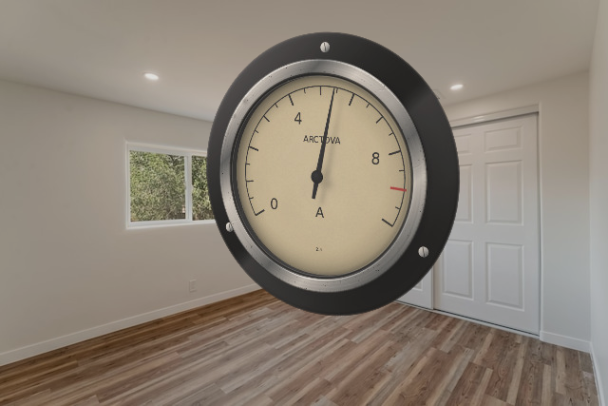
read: 5.5 A
